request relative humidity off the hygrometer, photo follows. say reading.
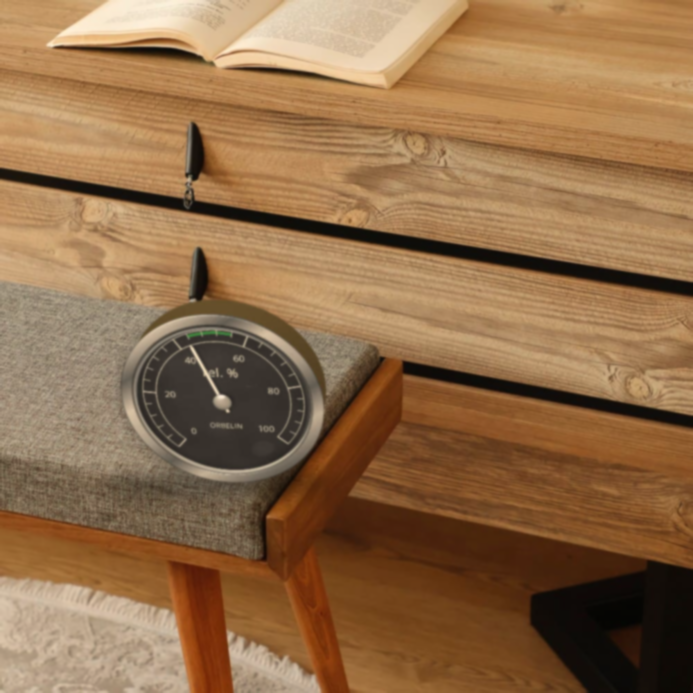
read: 44 %
